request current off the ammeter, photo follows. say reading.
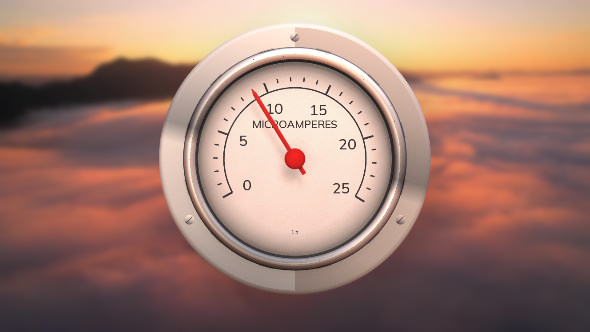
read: 9 µA
